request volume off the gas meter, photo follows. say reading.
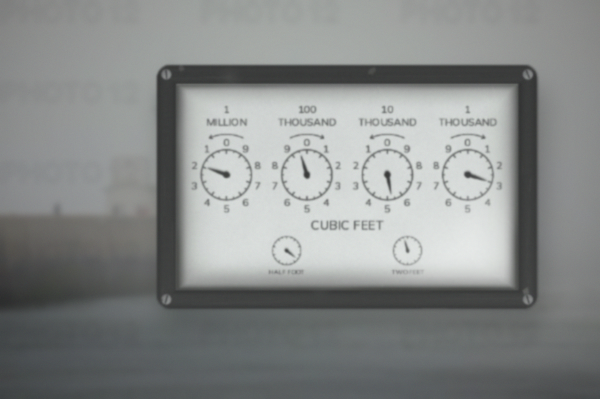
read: 195300 ft³
